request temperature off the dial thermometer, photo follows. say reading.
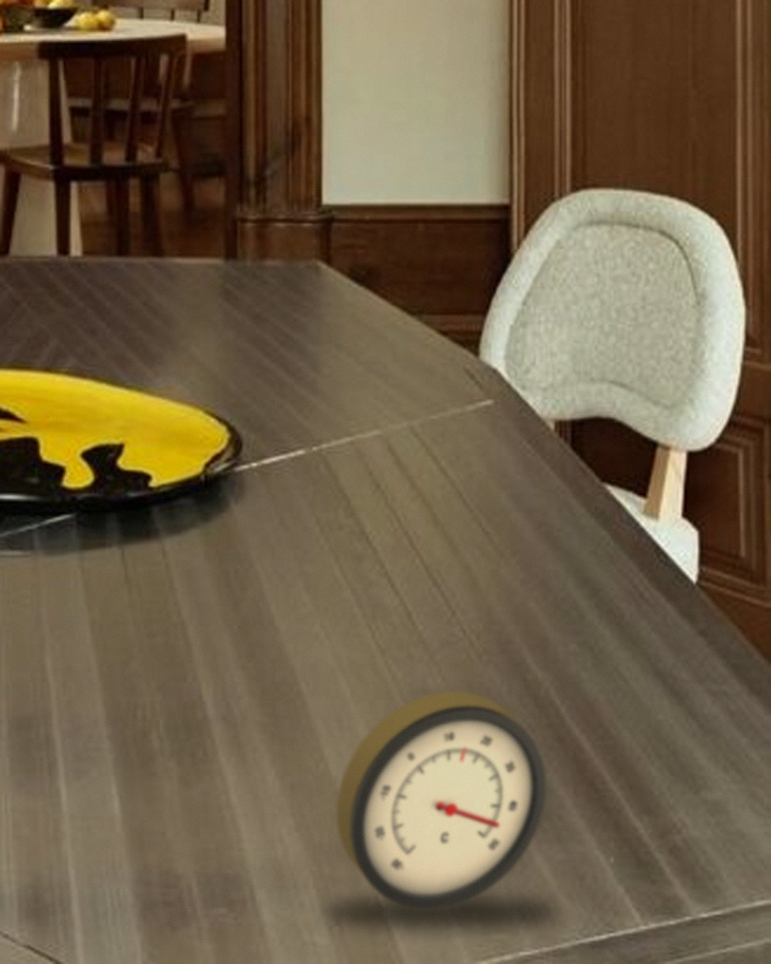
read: 45 °C
